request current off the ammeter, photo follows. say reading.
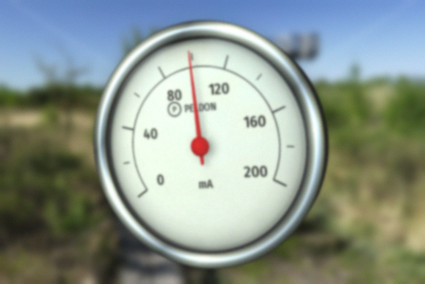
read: 100 mA
